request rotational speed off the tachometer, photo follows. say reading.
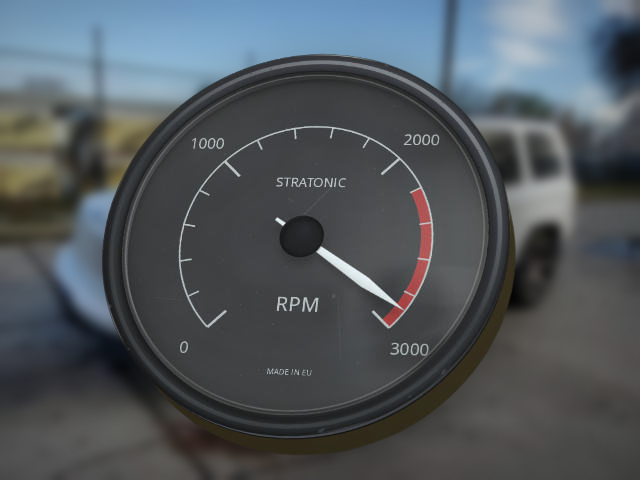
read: 2900 rpm
